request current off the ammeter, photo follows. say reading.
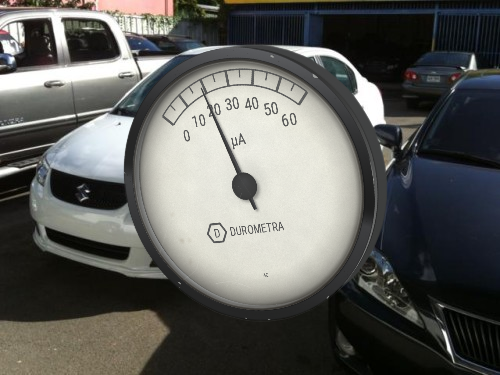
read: 20 µA
